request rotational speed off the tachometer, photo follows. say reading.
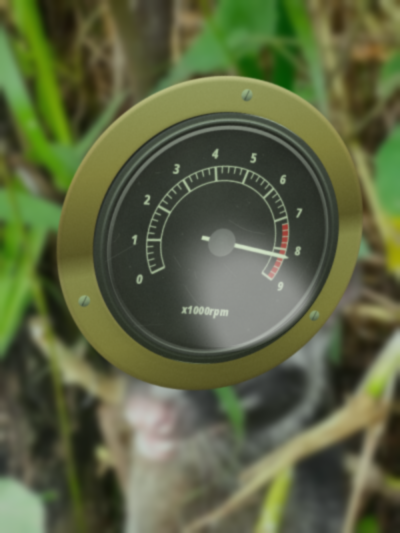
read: 8200 rpm
